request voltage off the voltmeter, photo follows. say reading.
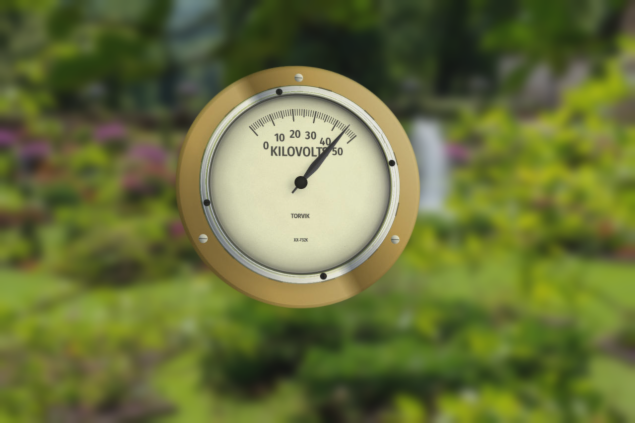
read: 45 kV
